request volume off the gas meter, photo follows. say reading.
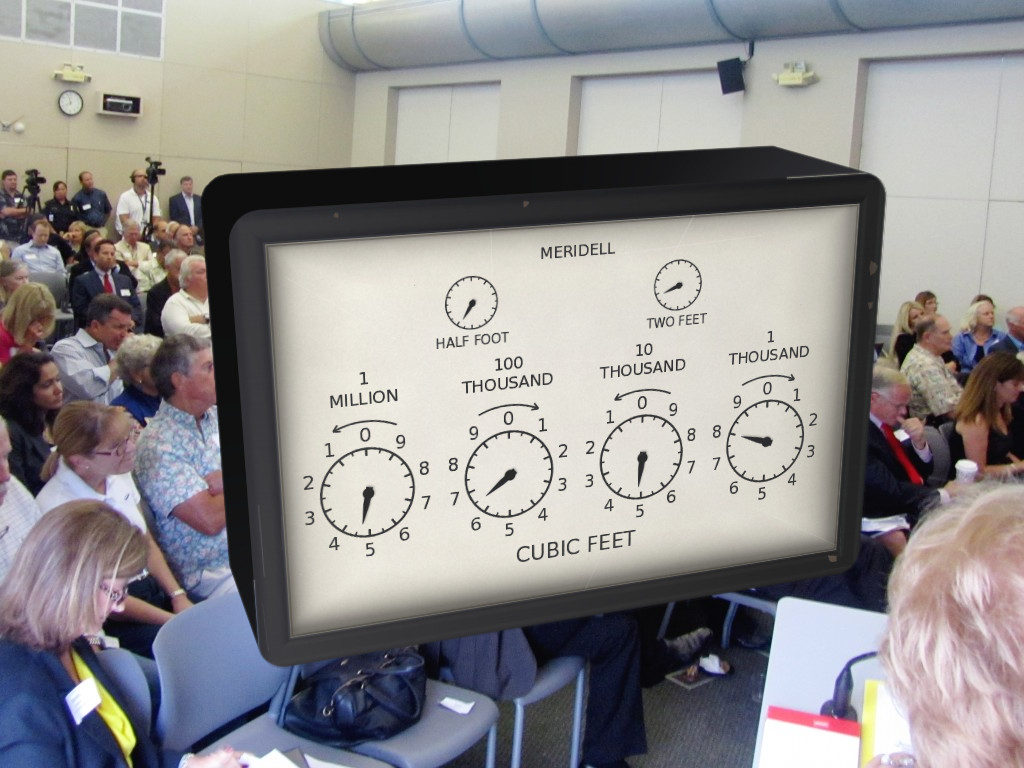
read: 464800 ft³
